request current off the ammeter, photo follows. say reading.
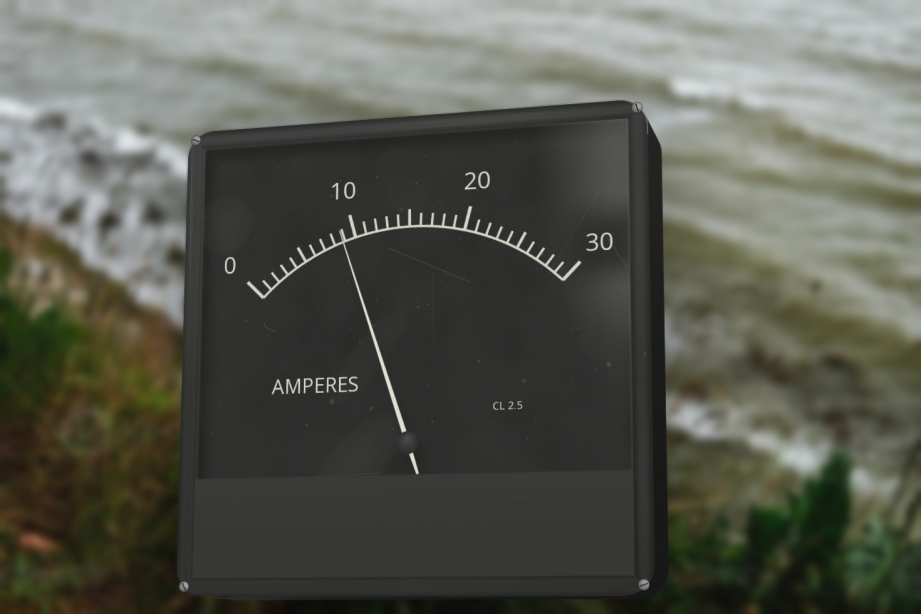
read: 9 A
